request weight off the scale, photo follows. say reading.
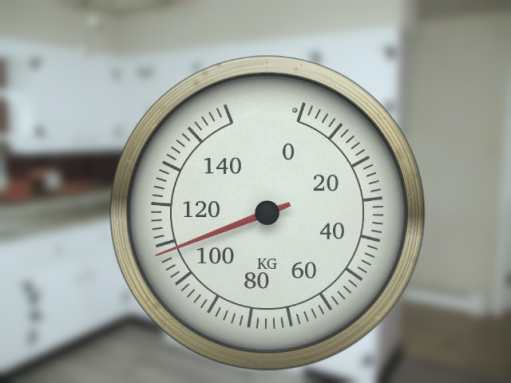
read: 108 kg
